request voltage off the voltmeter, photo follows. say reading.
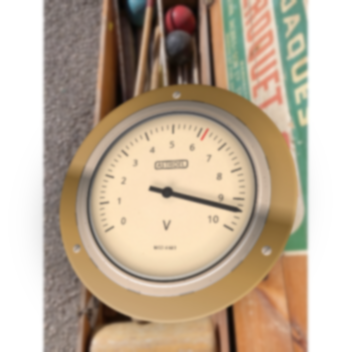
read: 9.4 V
